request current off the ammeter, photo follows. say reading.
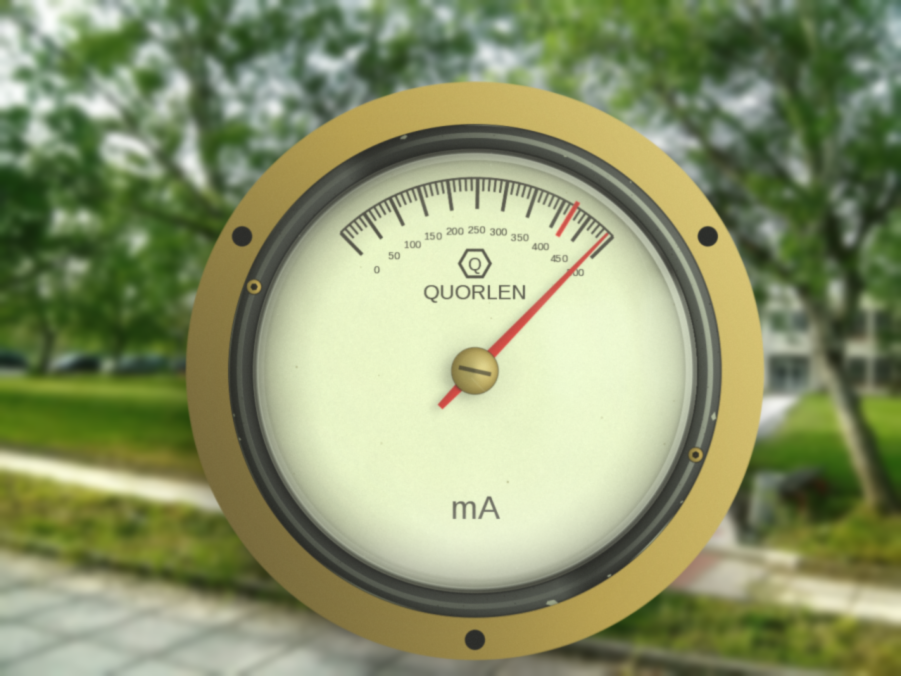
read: 490 mA
